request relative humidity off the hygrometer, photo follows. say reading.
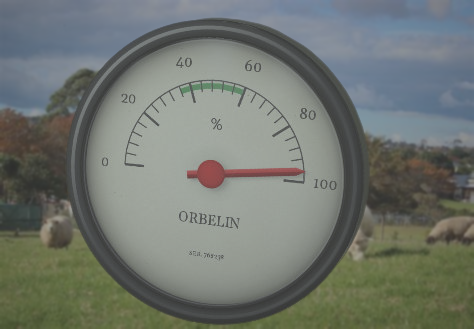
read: 96 %
